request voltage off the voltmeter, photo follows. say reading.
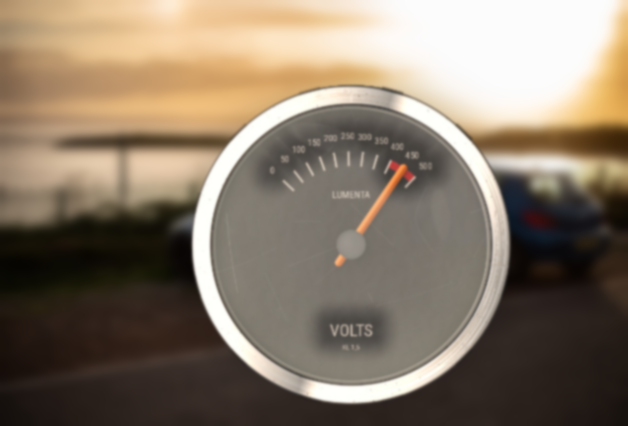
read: 450 V
